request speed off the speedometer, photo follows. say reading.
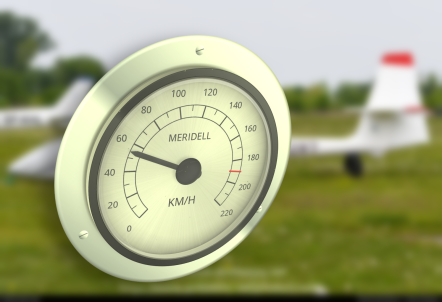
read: 55 km/h
